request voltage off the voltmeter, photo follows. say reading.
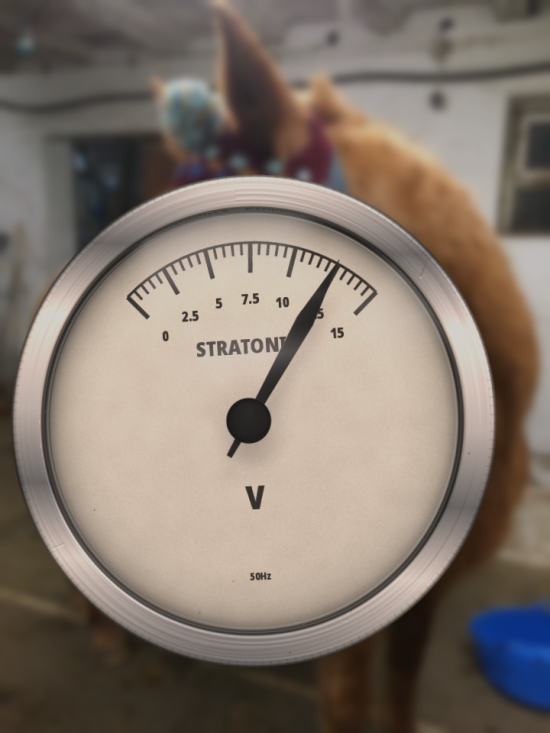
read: 12.5 V
